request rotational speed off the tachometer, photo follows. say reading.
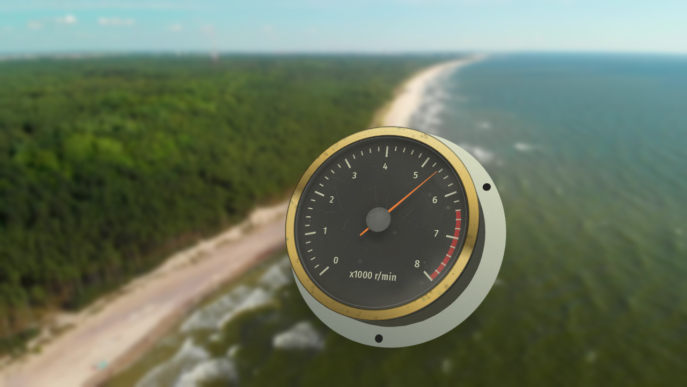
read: 5400 rpm
